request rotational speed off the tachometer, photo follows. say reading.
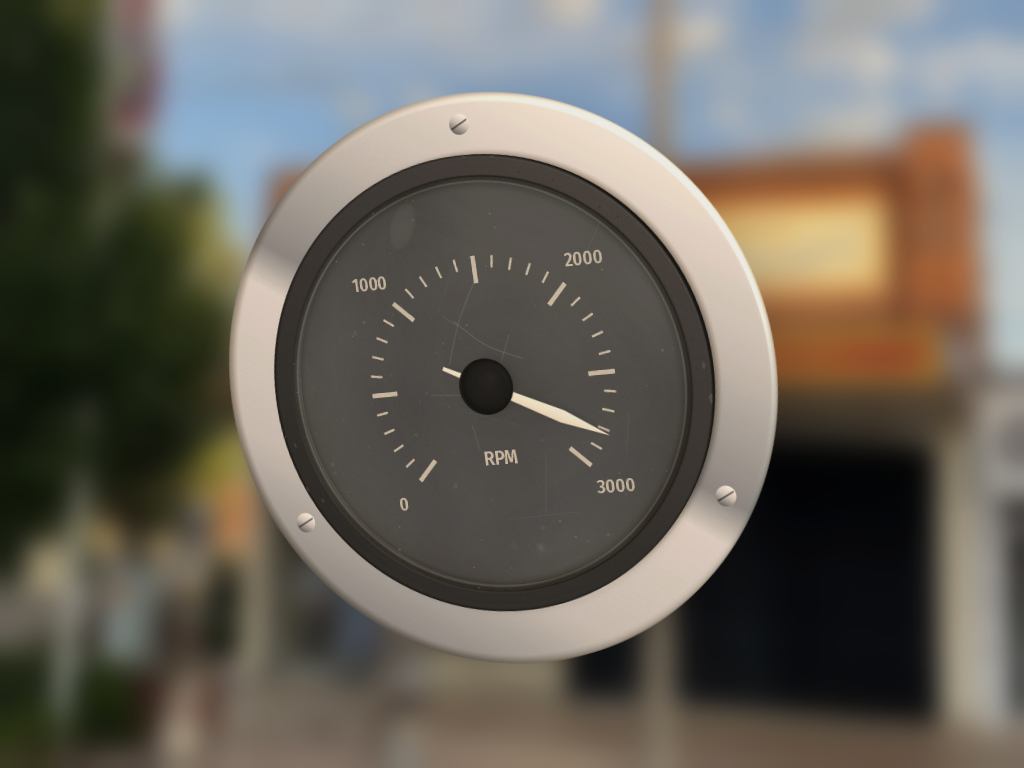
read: 2800 rpm
